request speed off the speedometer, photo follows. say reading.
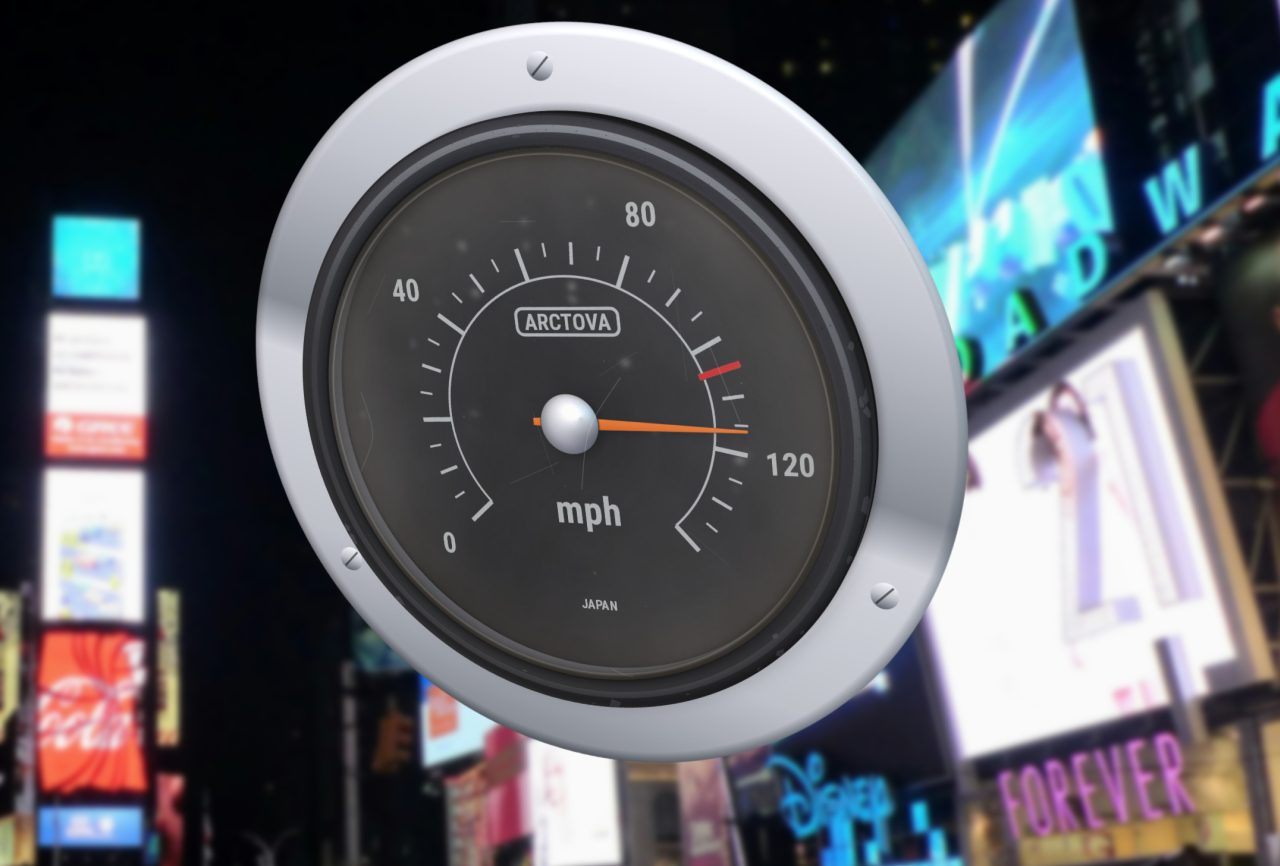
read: 115 mph
